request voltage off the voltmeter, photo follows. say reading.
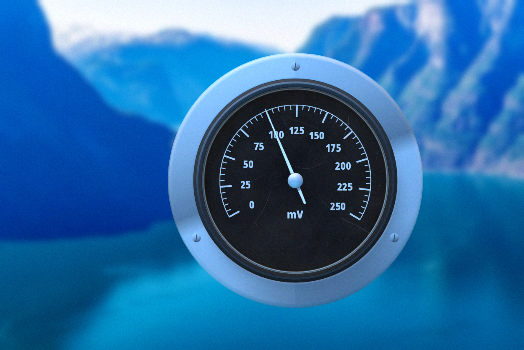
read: 100 mV
